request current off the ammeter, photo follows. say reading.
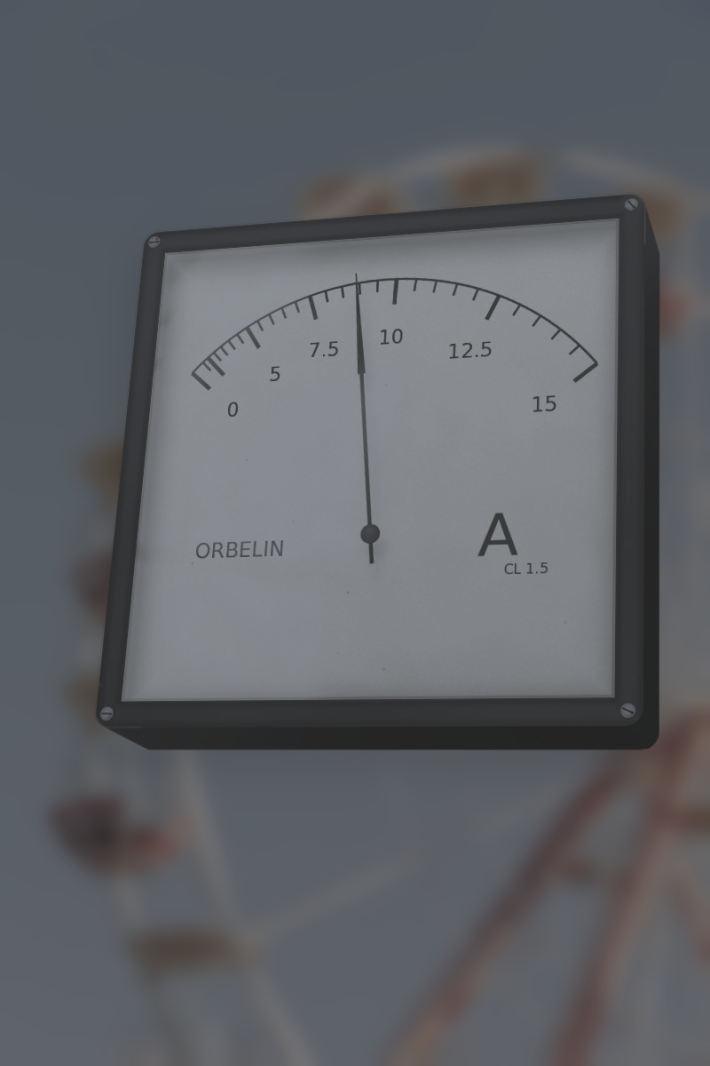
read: 9 A
